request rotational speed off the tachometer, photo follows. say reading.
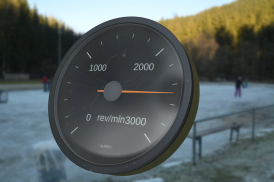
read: 2500 rpm
